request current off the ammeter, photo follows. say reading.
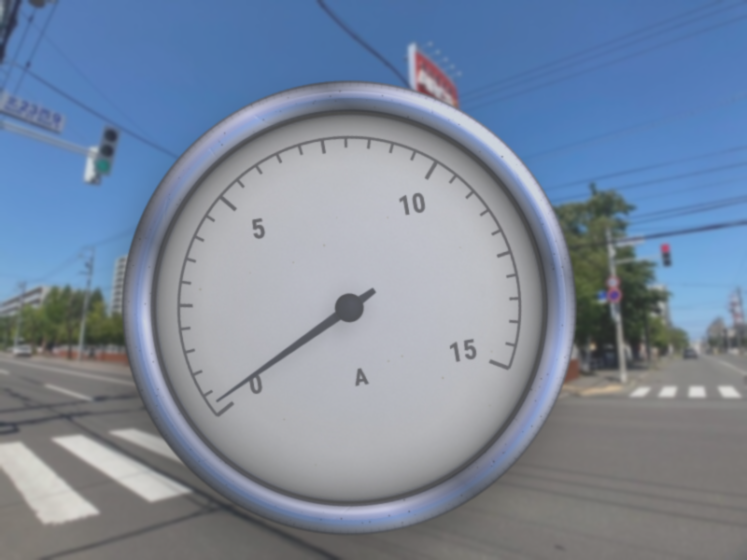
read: 0.25 A
